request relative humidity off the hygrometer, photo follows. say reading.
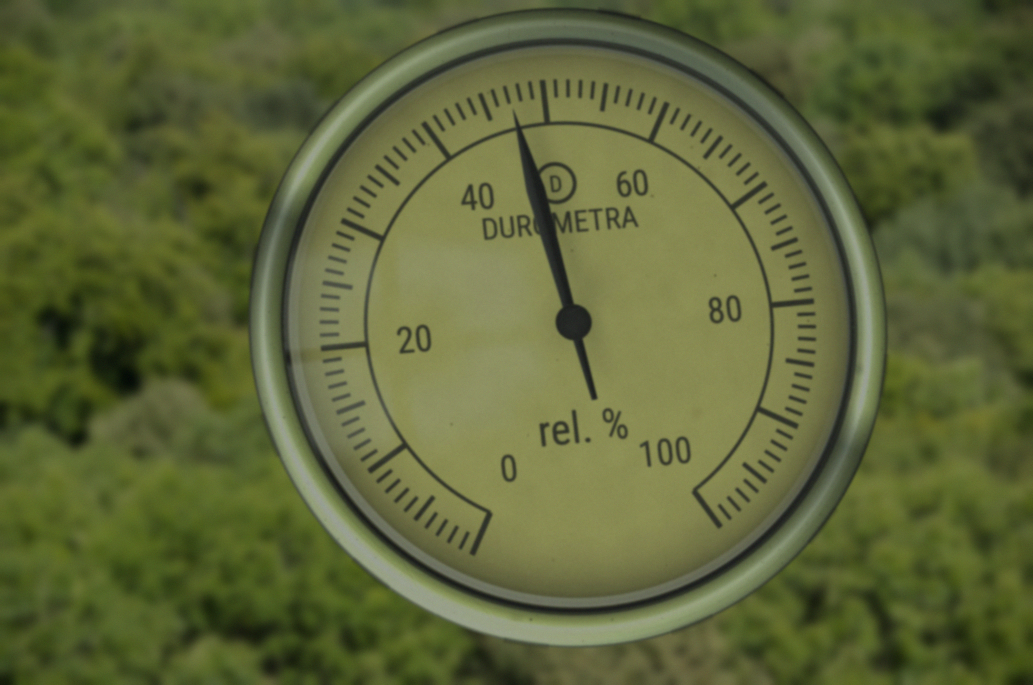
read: 47 %
